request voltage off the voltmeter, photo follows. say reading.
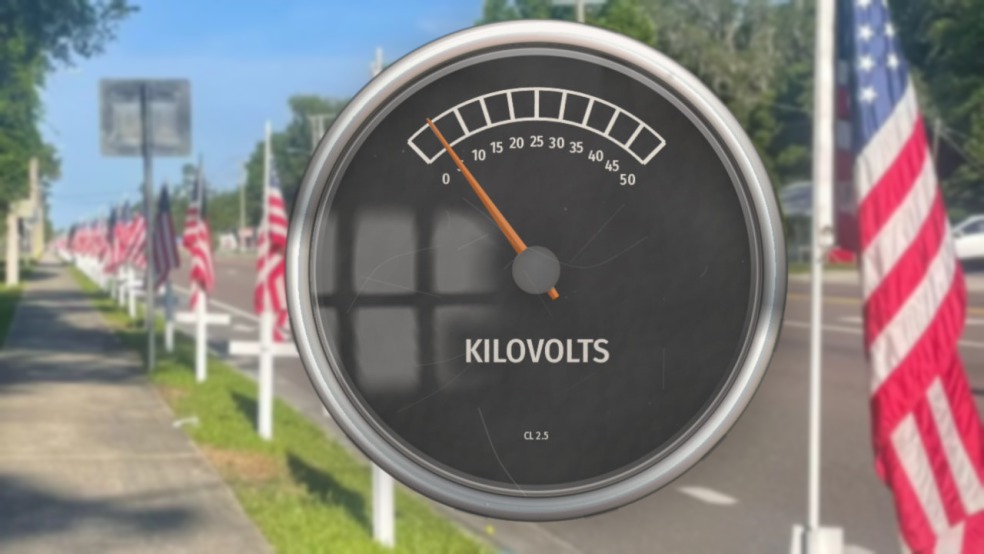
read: 5 kV
